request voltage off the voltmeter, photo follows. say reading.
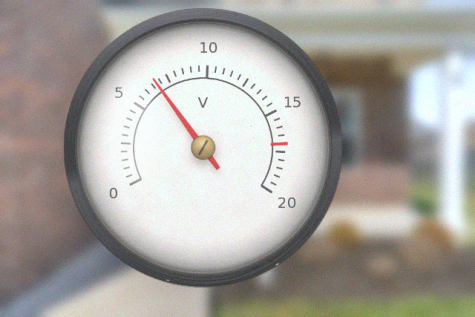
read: 6.75 V
